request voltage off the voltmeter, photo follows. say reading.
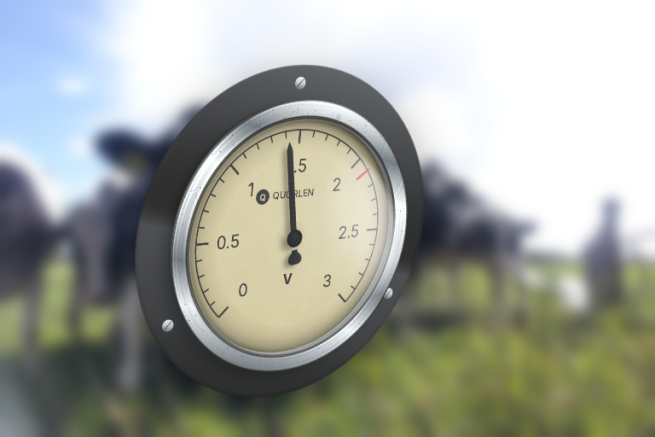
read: 1.4 V
